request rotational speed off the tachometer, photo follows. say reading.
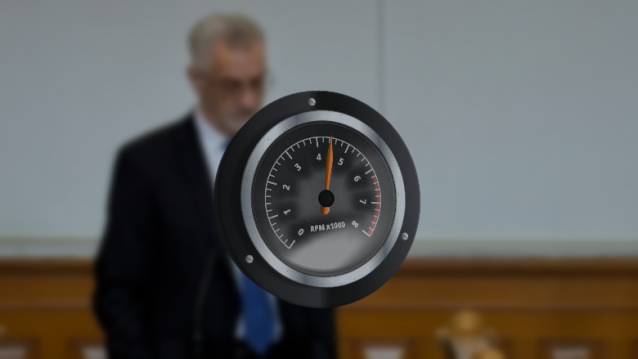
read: 4400 rpm
